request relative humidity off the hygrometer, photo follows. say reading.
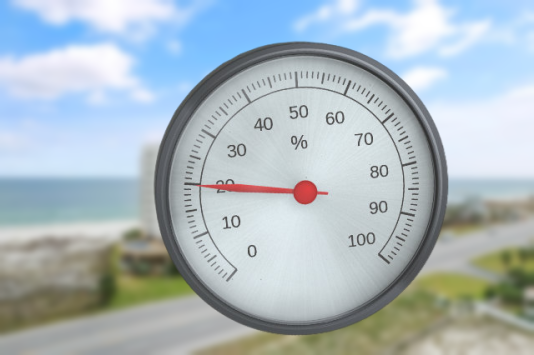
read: 20 %
